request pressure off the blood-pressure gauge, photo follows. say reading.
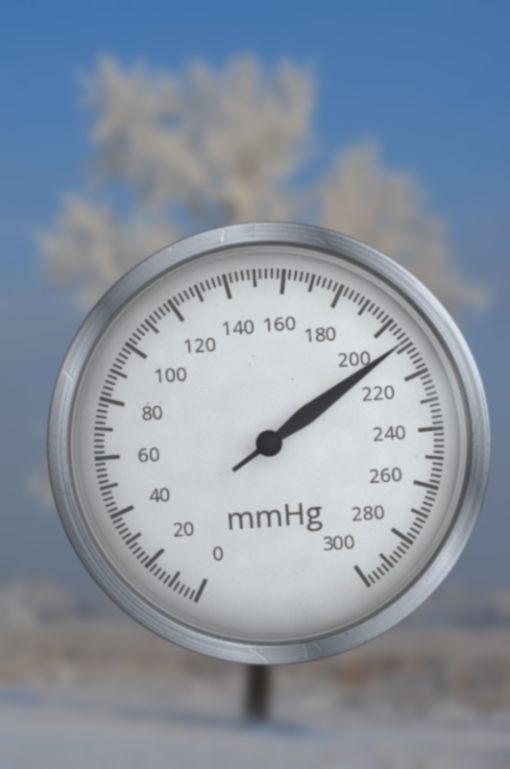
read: 208 mmHg
